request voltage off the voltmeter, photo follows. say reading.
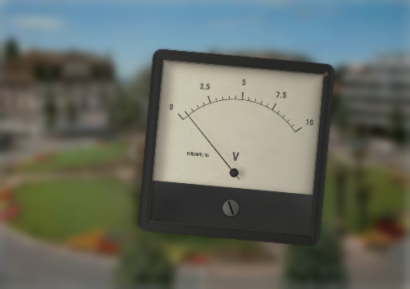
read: 0.5 V
